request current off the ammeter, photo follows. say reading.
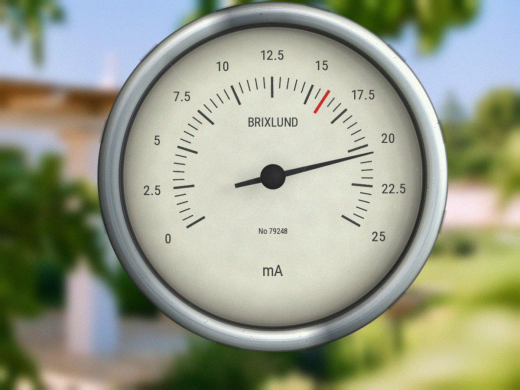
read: 20.5 mA
